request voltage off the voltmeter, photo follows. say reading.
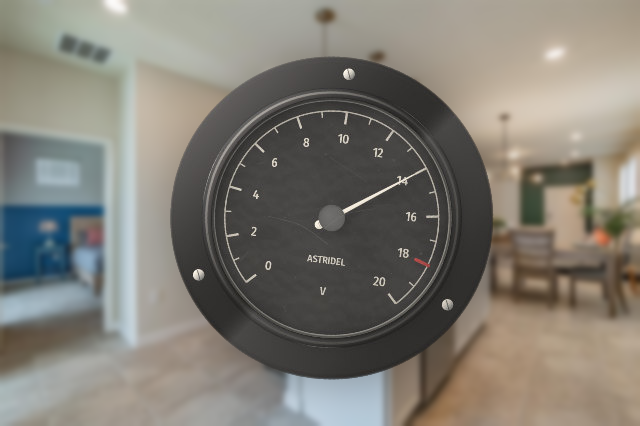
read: 14 V
